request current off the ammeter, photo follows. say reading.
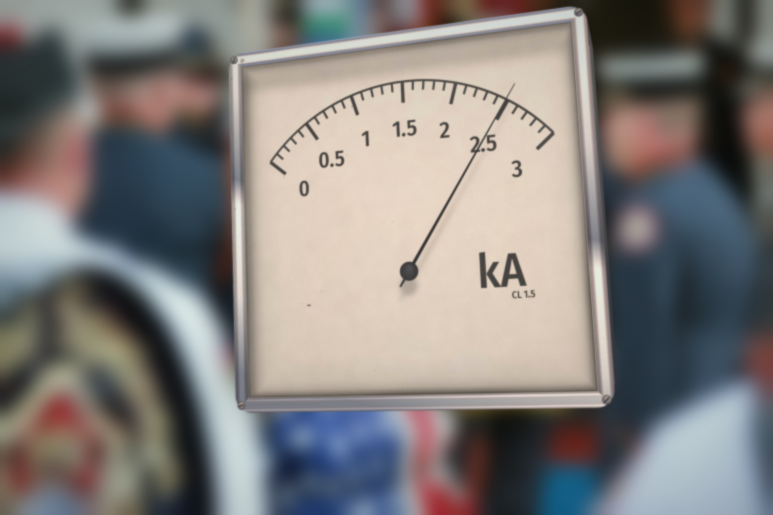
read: 2.5 kA
